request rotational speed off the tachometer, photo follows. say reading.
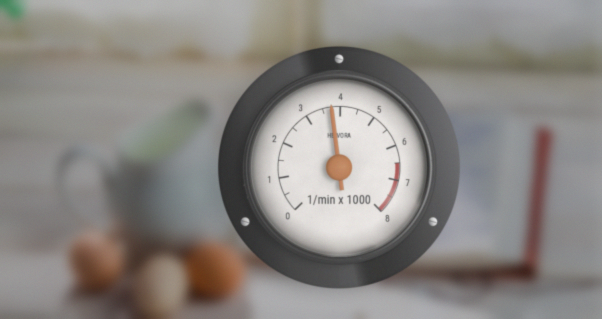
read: 3750 rpm
